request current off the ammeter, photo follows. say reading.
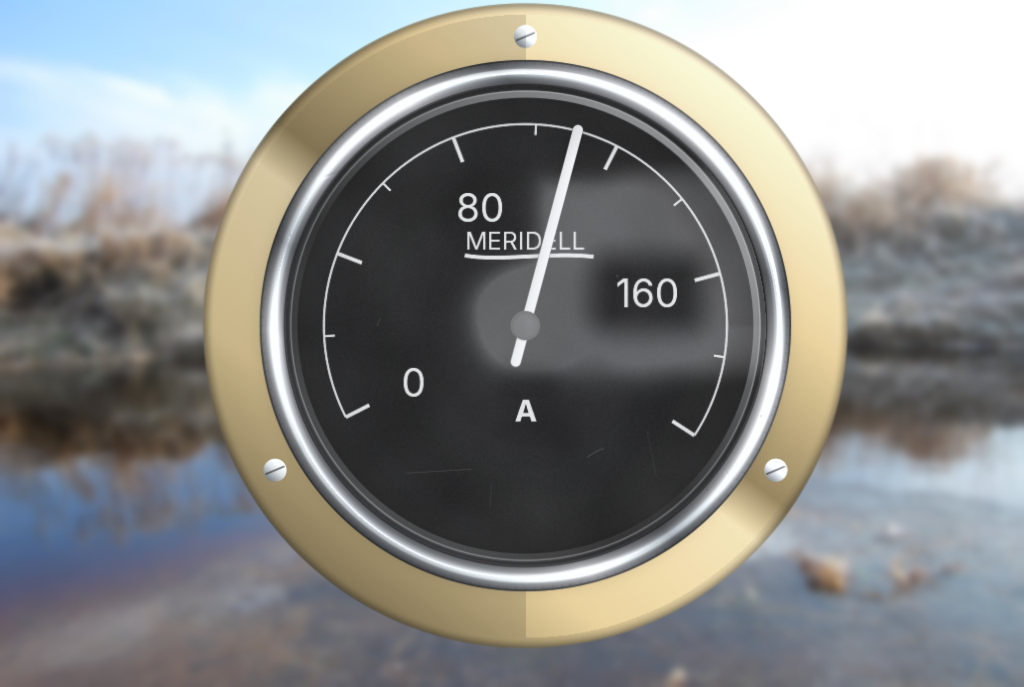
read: 110 A
